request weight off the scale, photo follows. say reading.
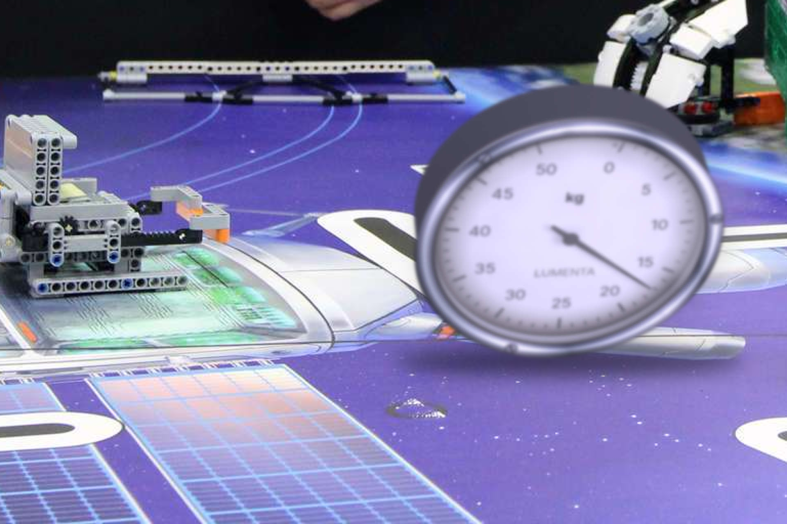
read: 17 kg
